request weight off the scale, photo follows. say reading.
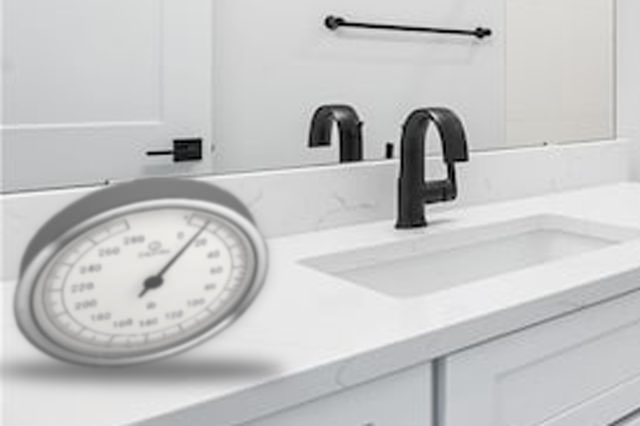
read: 10 lb
